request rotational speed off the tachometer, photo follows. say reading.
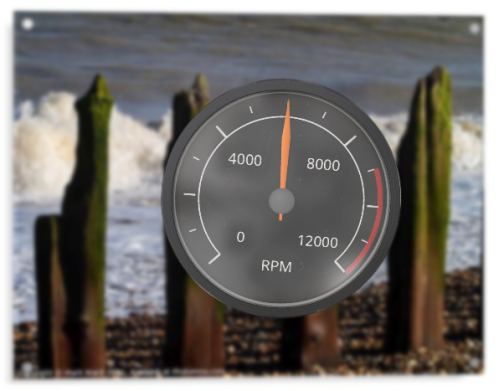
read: 6000 rpm
